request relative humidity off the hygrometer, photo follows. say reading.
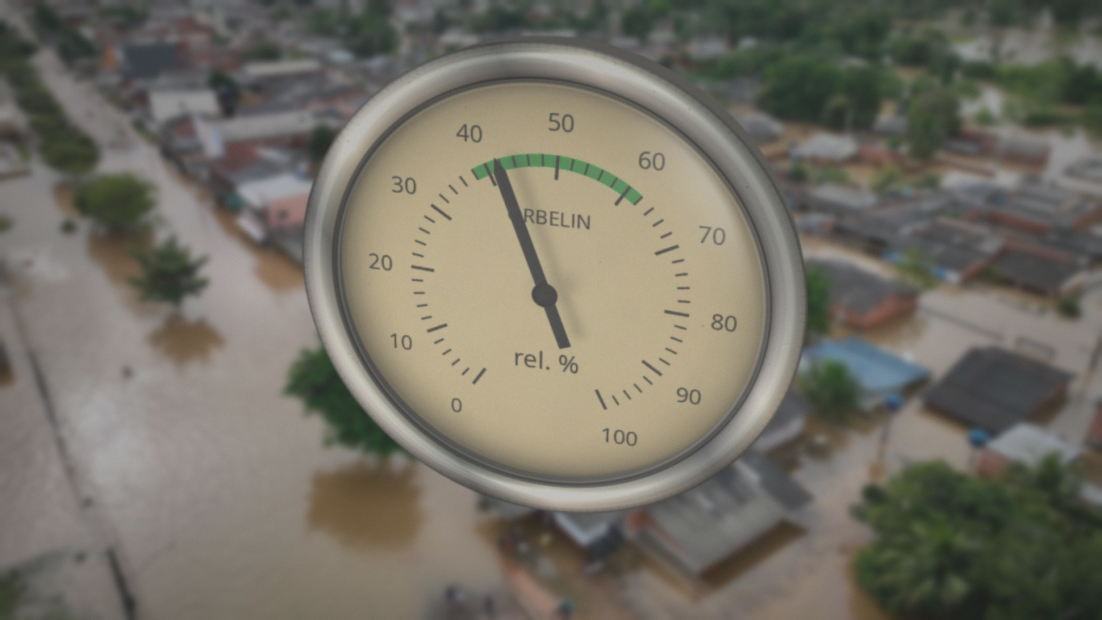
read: 42 %
